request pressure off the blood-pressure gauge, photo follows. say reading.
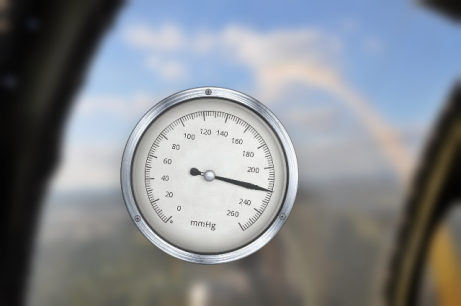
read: 220 mmHg
